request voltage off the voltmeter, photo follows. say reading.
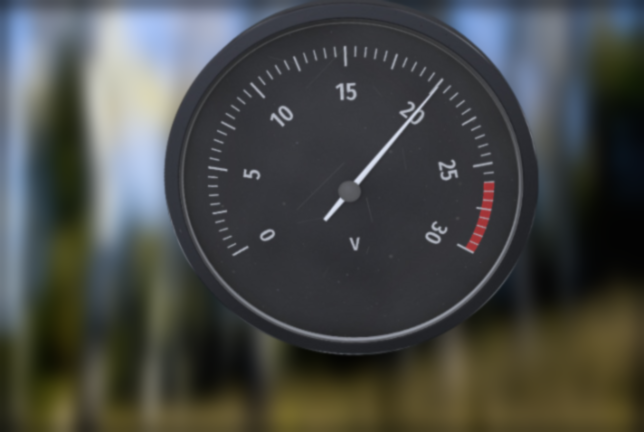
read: 20 V
